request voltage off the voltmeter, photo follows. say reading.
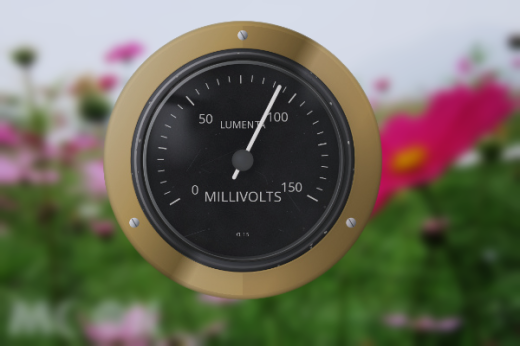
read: 92.5 mV
